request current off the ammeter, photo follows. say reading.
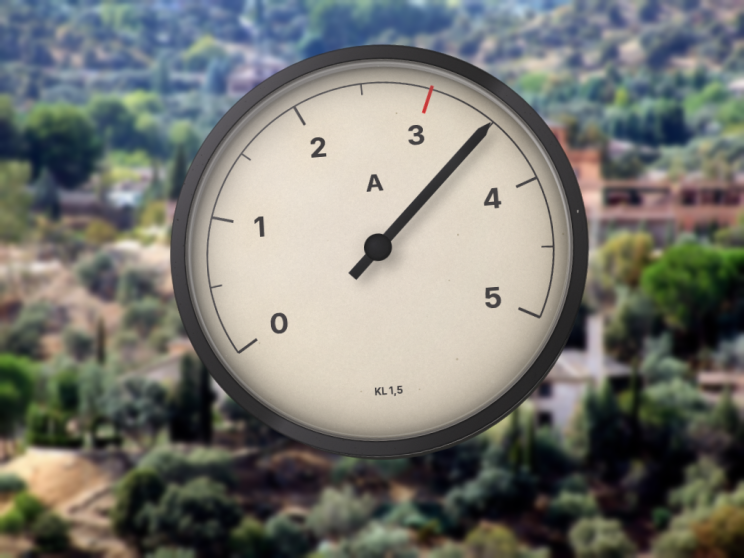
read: 3.5 A
